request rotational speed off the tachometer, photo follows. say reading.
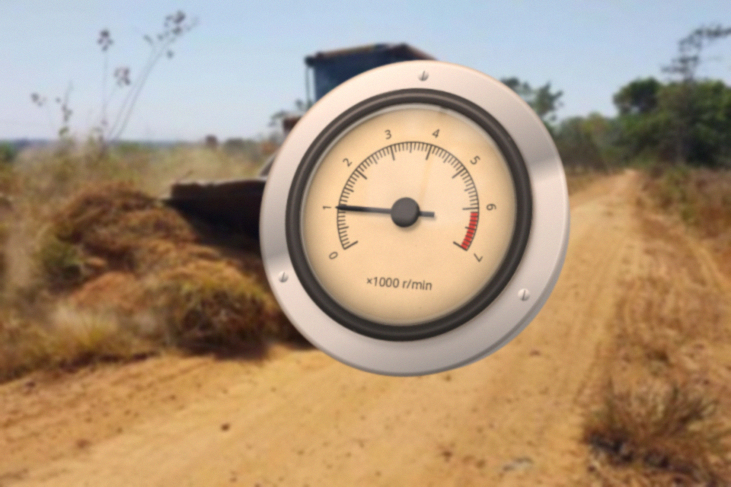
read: 1000 rpm
